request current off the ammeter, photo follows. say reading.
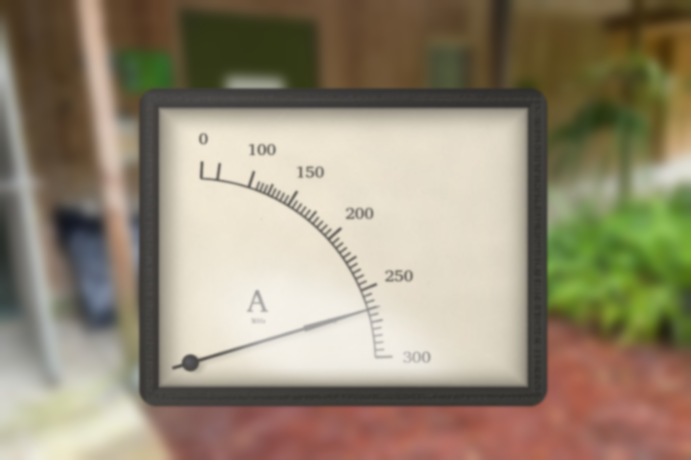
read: 265 A
